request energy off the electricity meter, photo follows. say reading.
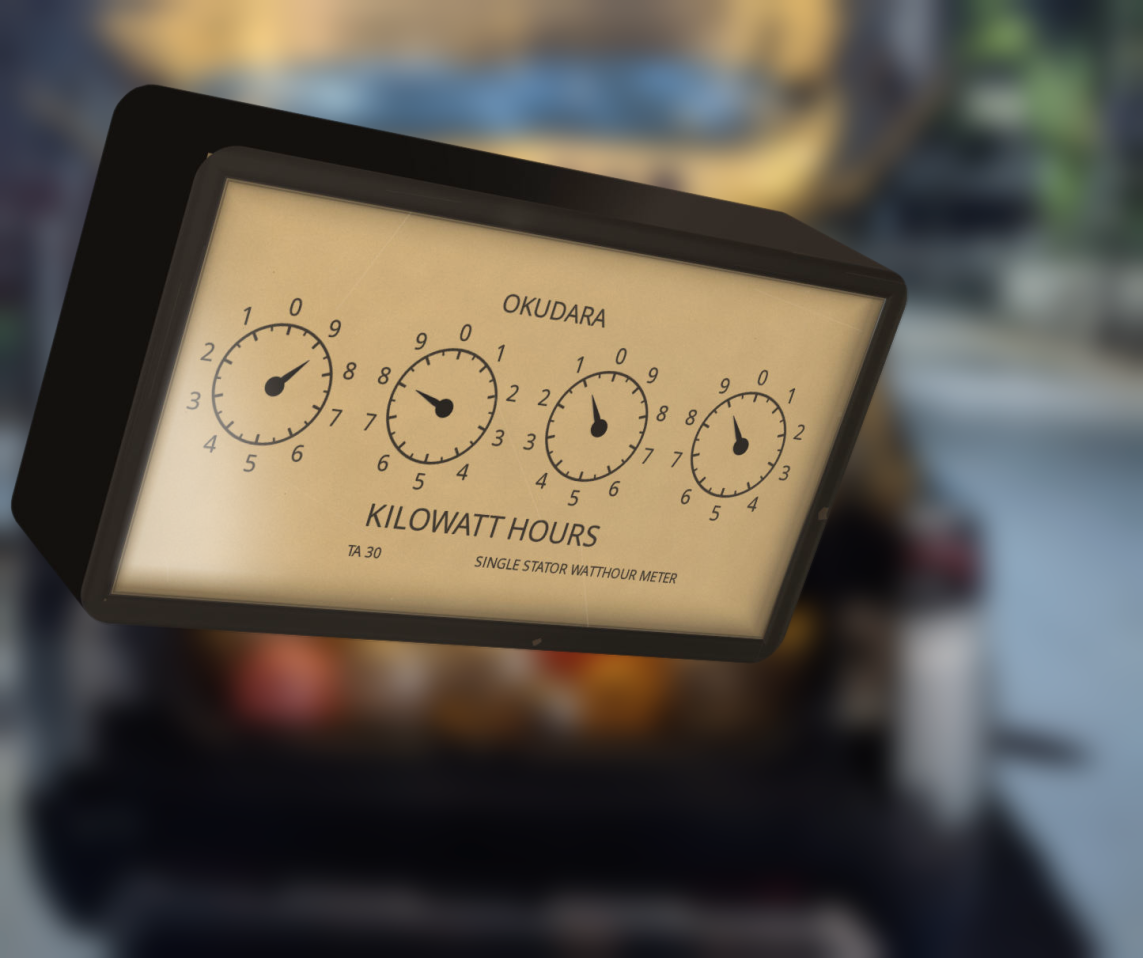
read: 8809 kWh
